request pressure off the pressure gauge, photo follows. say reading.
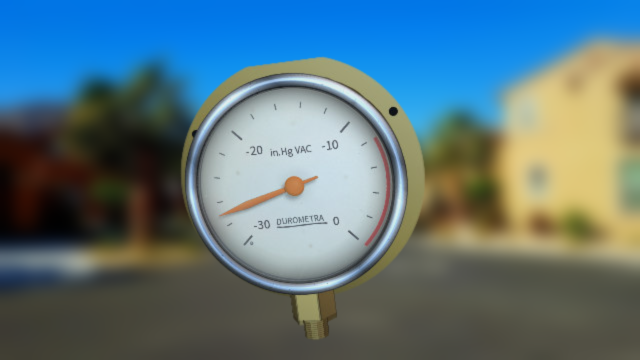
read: -27 inHg
